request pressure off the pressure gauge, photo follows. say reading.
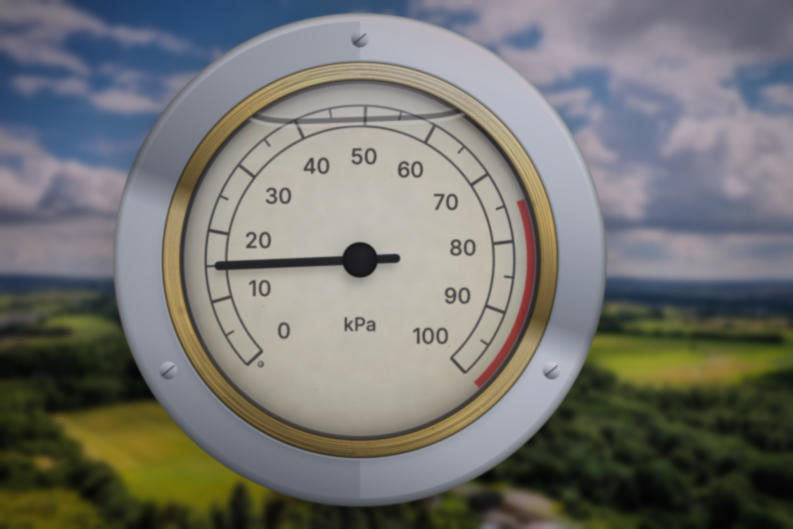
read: 15 kPa
